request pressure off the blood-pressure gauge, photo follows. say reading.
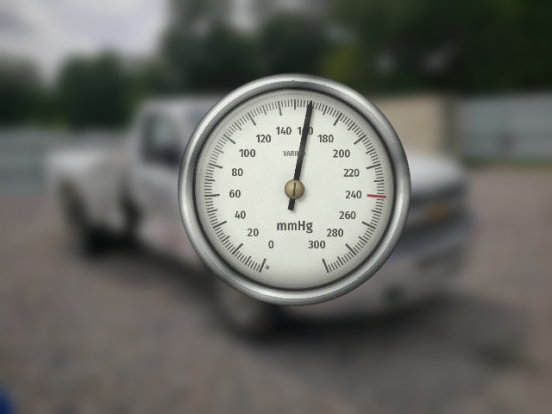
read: 160 mmHg
